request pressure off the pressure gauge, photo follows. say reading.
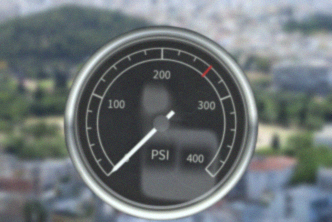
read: 0 psi
